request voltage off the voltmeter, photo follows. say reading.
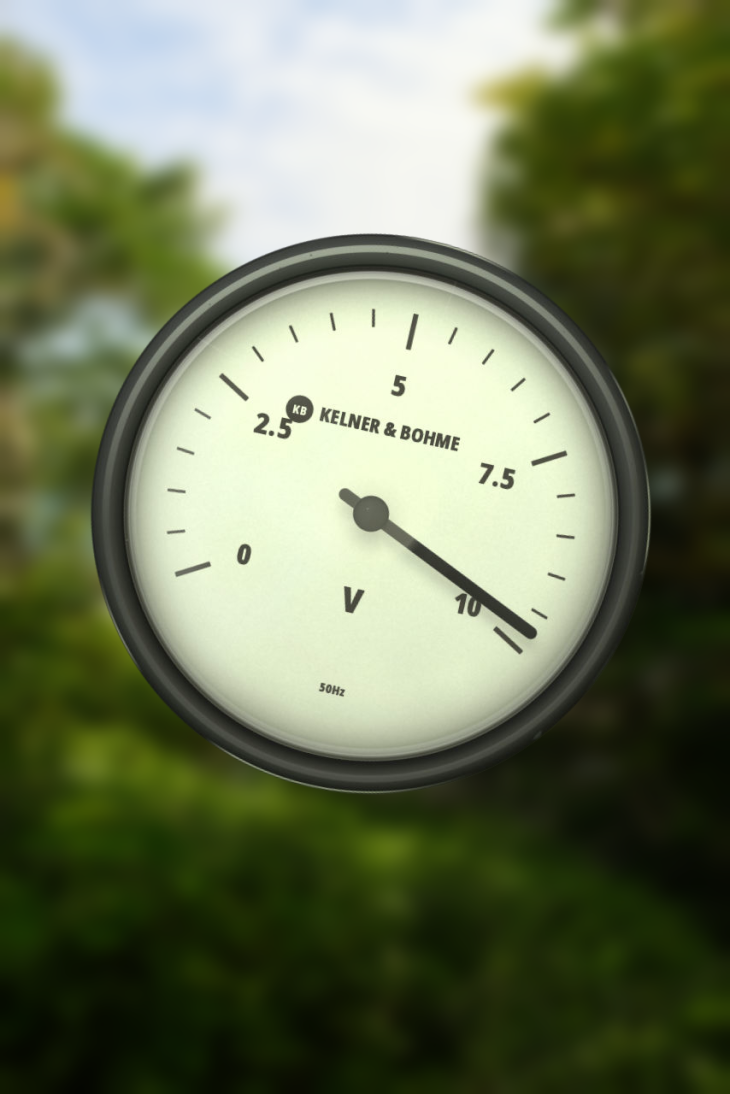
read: 9.75 V
